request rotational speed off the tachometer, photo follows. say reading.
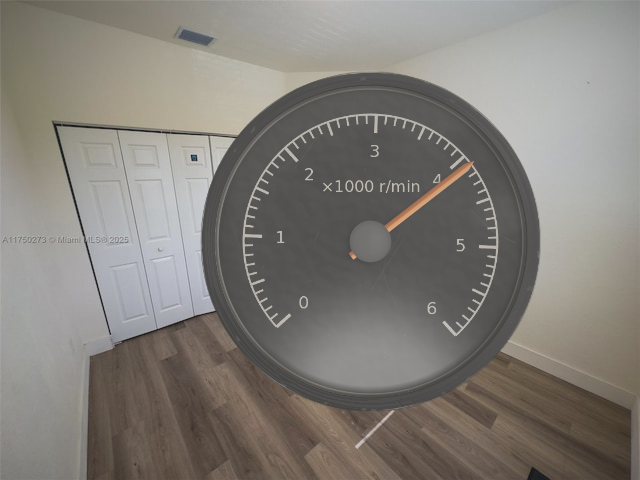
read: 4100 rpm
